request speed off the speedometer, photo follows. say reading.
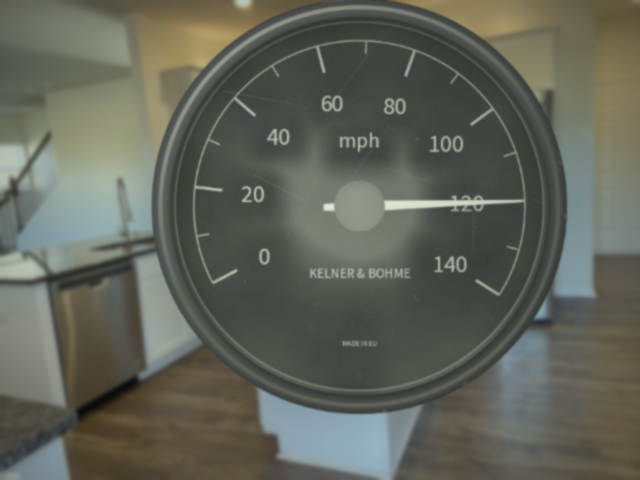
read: 120 mph
